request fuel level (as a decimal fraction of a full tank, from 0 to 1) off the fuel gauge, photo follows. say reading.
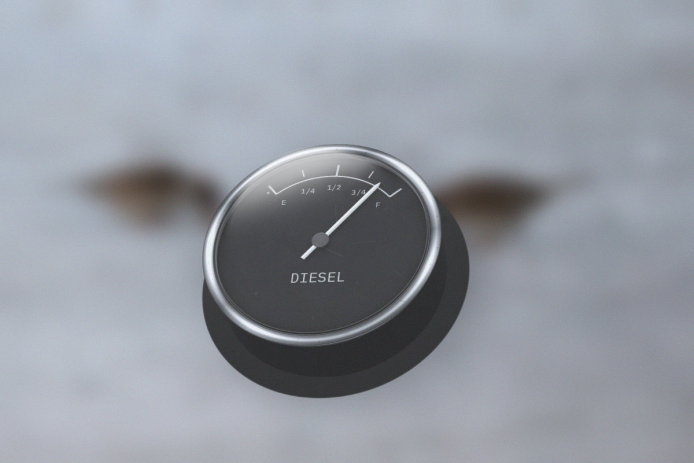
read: 0.875
